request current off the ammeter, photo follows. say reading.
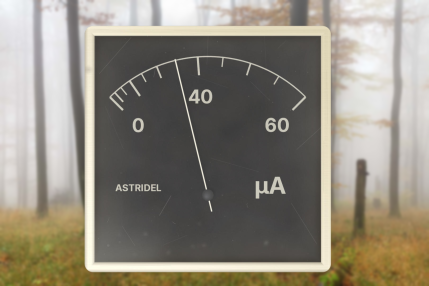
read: 35 µA
